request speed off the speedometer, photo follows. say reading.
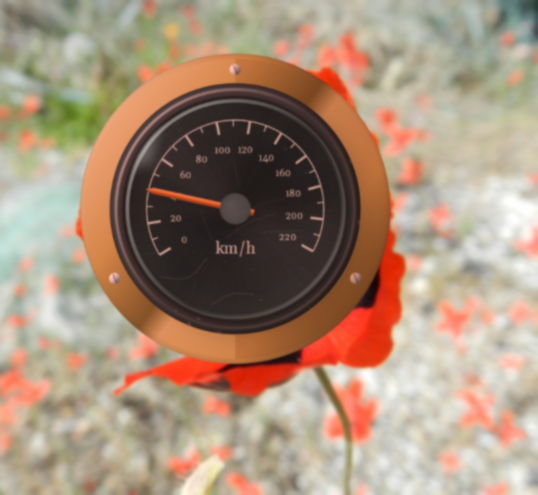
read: 40 km/h
